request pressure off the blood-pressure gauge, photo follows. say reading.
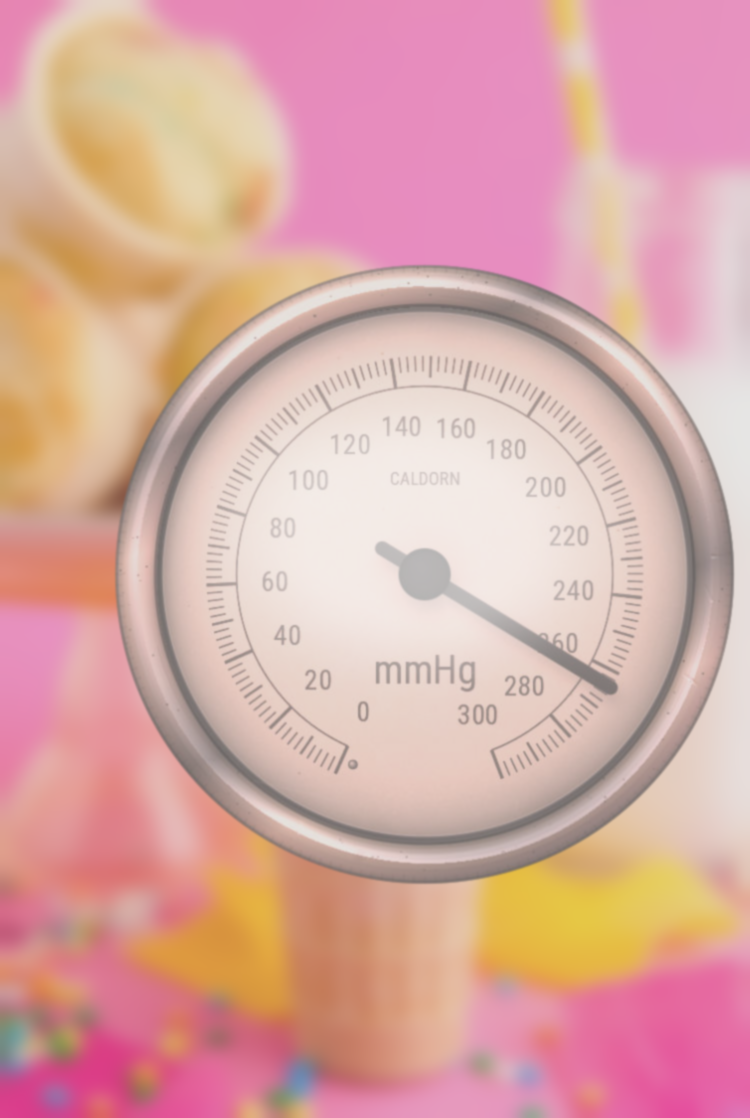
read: 264 mmHg
